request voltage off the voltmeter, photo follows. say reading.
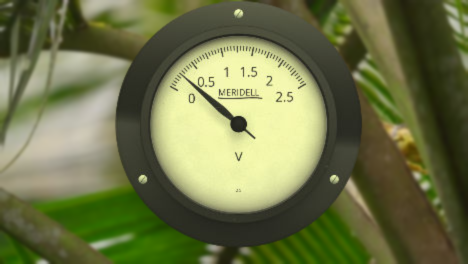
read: 0.25 V
